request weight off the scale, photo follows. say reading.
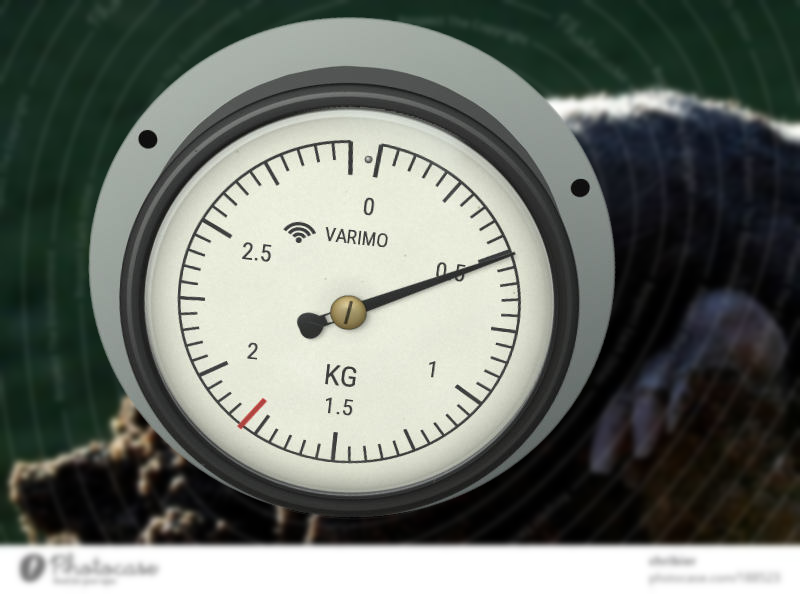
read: 0.5 kg
